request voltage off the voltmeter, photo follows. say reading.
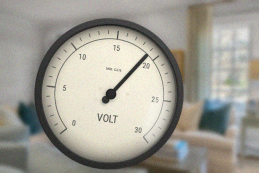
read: 19 V
